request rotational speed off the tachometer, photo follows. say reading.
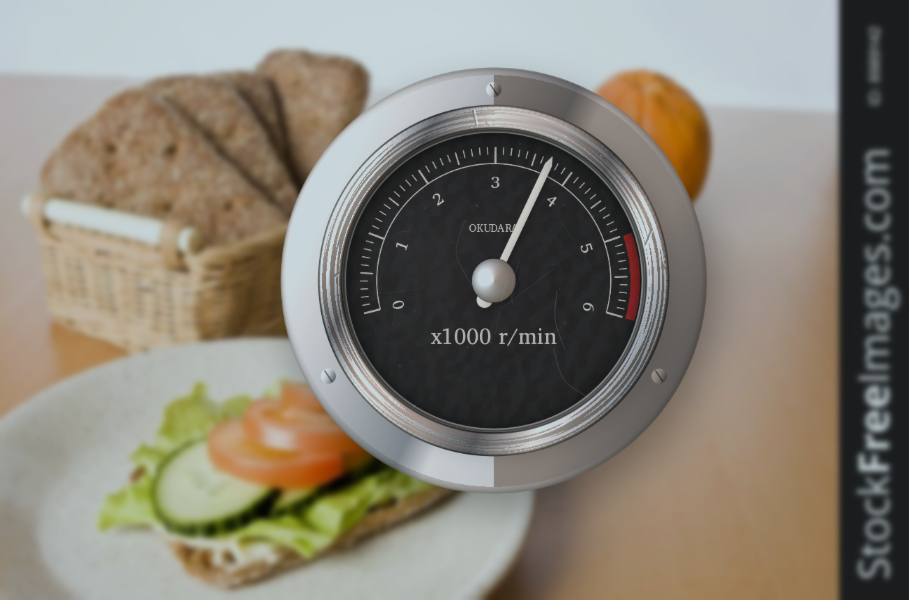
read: 3700 rpm
